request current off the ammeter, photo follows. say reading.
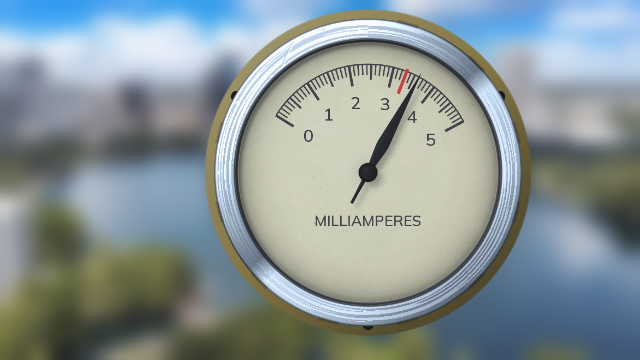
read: 3.6 mA
